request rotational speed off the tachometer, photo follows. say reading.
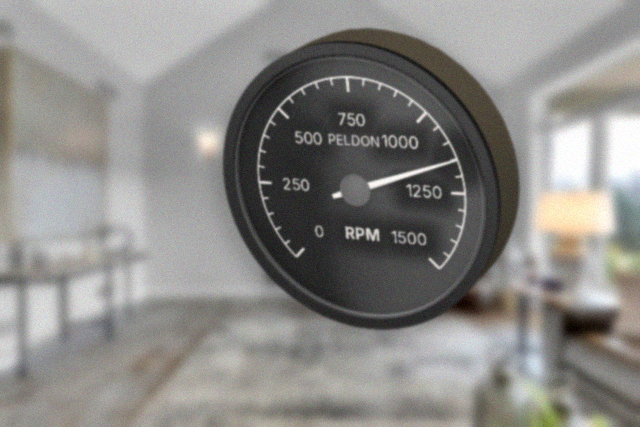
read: 1150 rpm
